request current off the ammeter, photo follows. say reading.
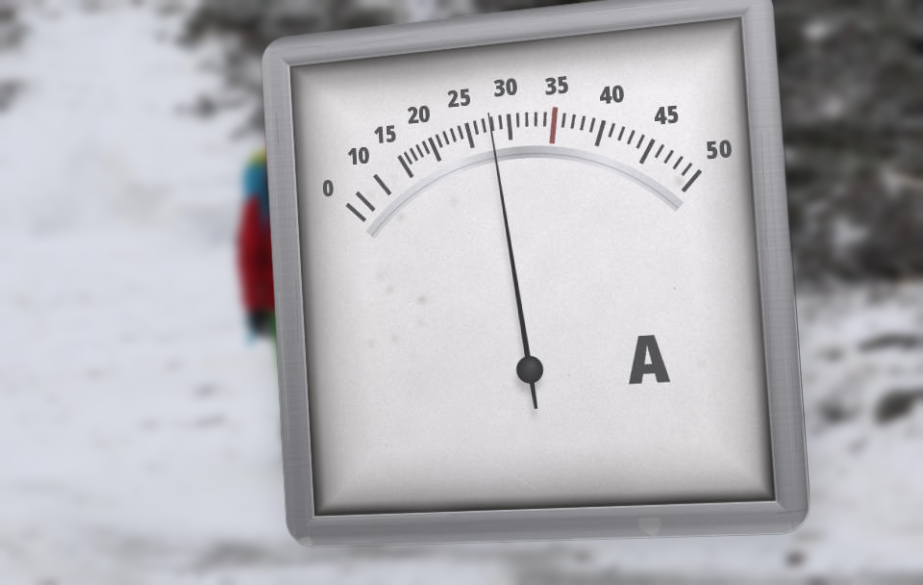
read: 28 A
